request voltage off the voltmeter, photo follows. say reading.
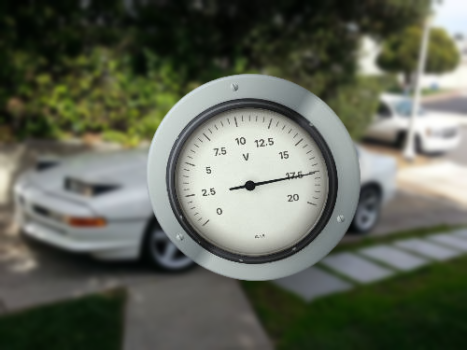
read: 17.5 V
